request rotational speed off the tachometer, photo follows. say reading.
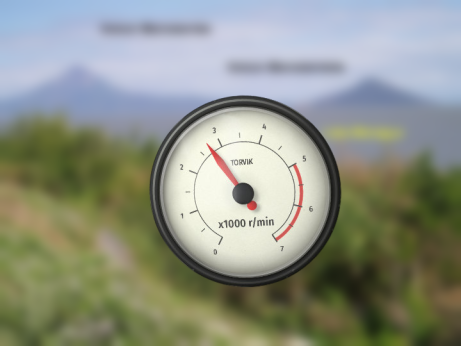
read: 2750 rpm
